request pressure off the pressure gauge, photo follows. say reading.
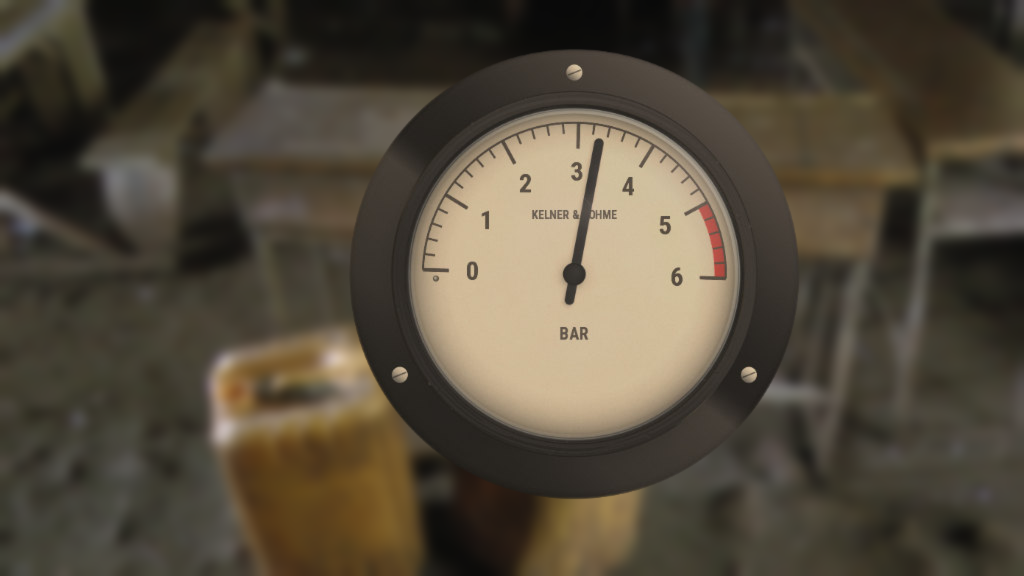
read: 3.3 bar
